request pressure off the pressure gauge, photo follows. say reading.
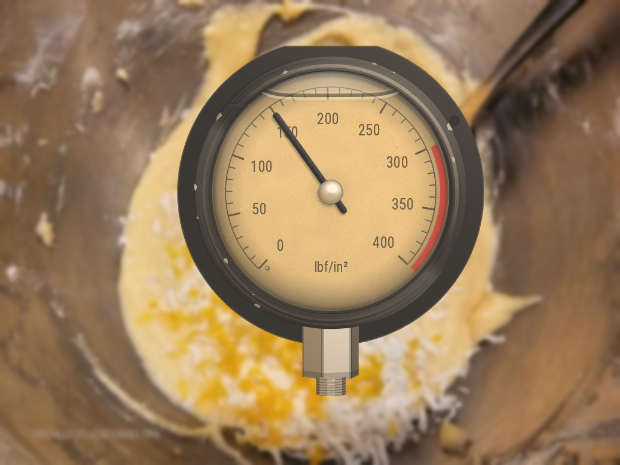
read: 150 psi
